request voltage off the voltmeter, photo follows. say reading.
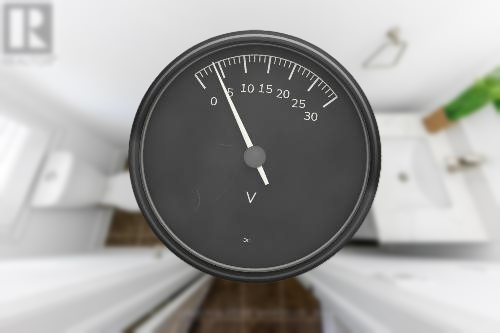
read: 4 V
